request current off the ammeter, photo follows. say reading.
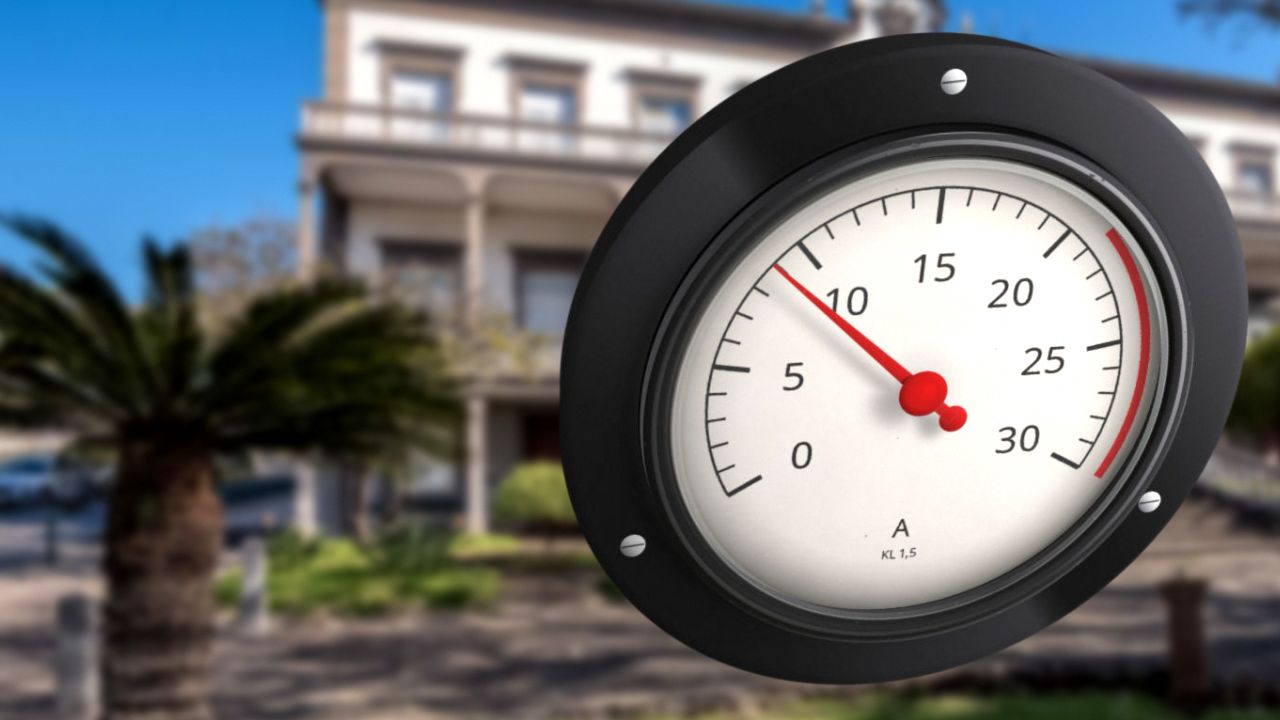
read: 9 A
